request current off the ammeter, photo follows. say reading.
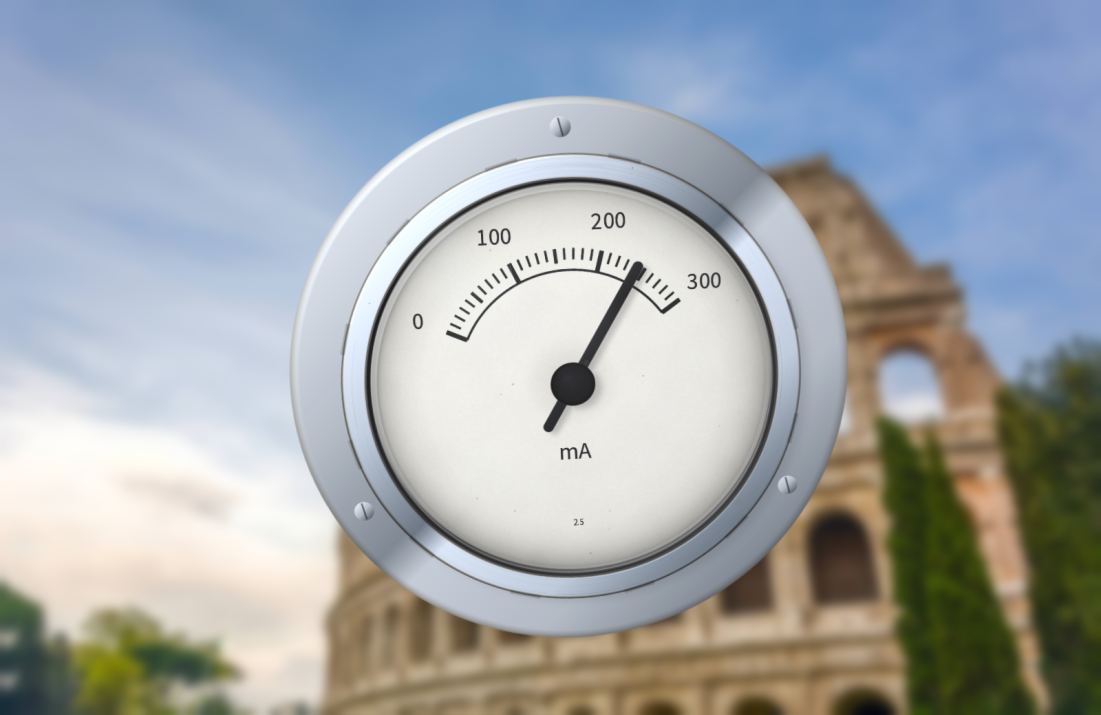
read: 240 mA
